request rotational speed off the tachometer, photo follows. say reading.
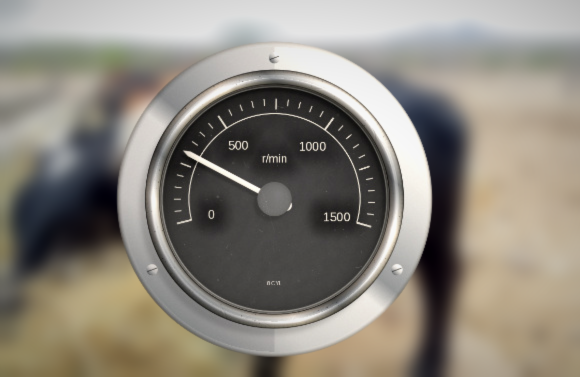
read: 300 rpm
